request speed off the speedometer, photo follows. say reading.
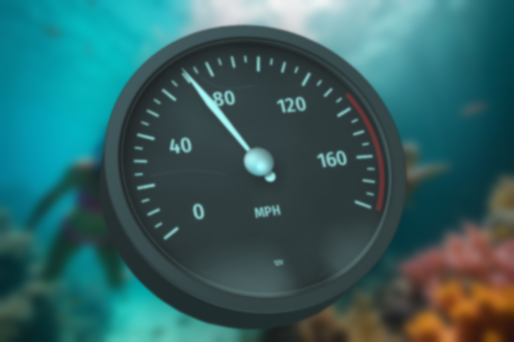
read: 70 mph
